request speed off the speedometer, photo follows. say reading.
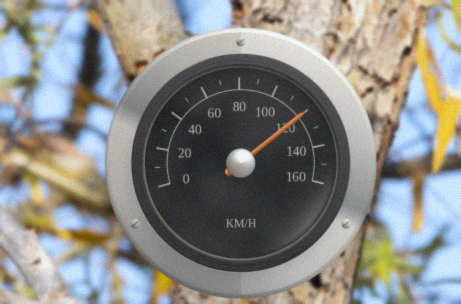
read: 120 km/h
